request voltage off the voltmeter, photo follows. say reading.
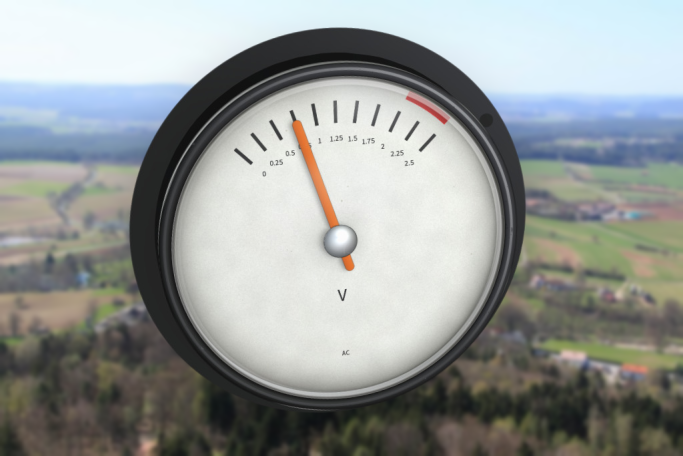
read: 0.75 V
